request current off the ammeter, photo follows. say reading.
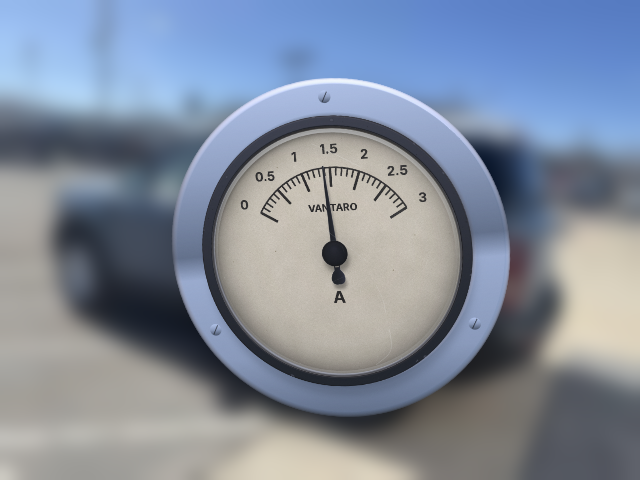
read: 1.4 A
